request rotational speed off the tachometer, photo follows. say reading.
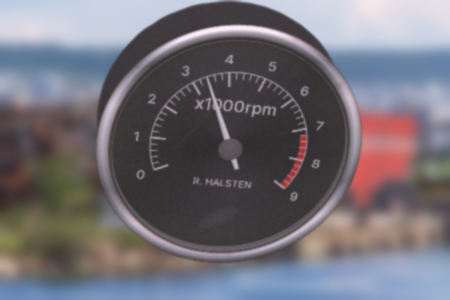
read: 3400 rpm
